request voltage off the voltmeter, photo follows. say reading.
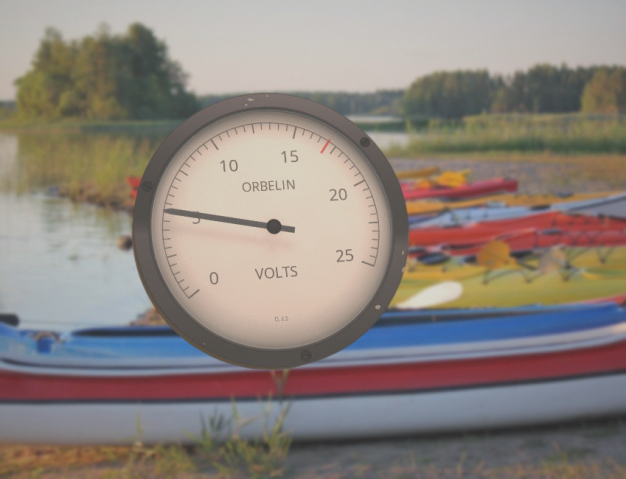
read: 5 V
